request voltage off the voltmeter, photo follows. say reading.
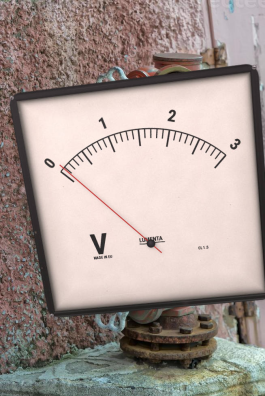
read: 0.1 V
